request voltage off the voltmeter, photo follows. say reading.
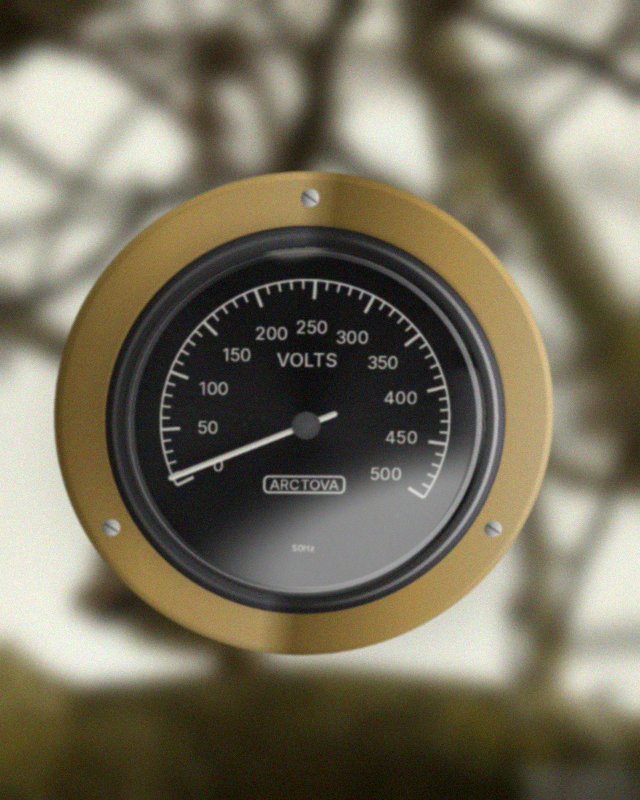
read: 10 V
